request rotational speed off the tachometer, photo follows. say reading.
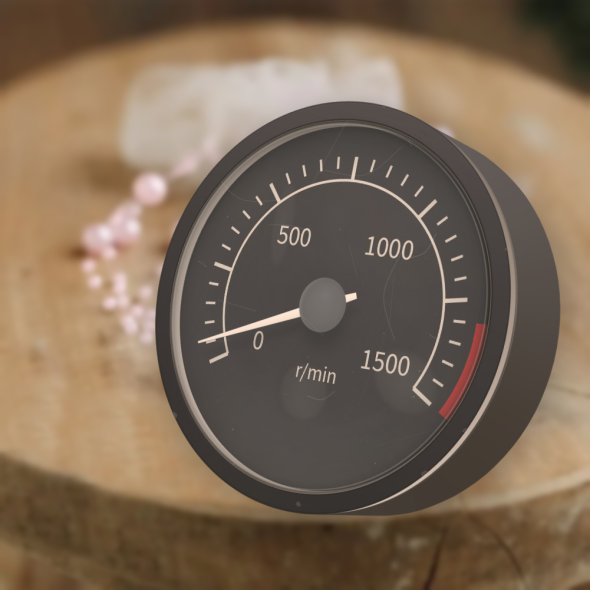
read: 50 rpm
